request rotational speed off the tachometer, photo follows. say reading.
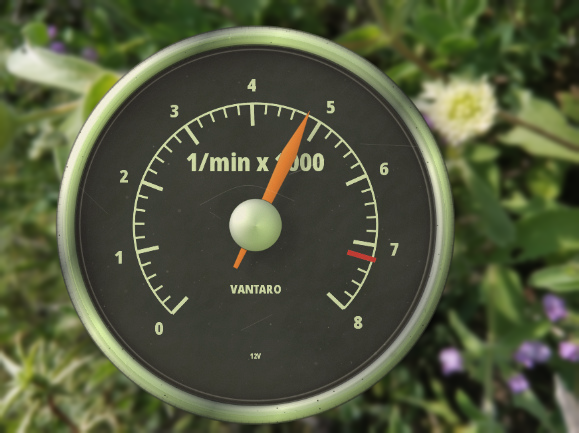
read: 4800 rpm
